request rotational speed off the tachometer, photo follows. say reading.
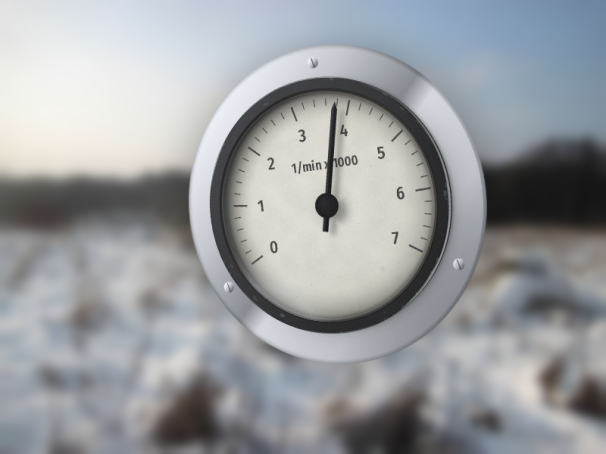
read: 3800 rpm
